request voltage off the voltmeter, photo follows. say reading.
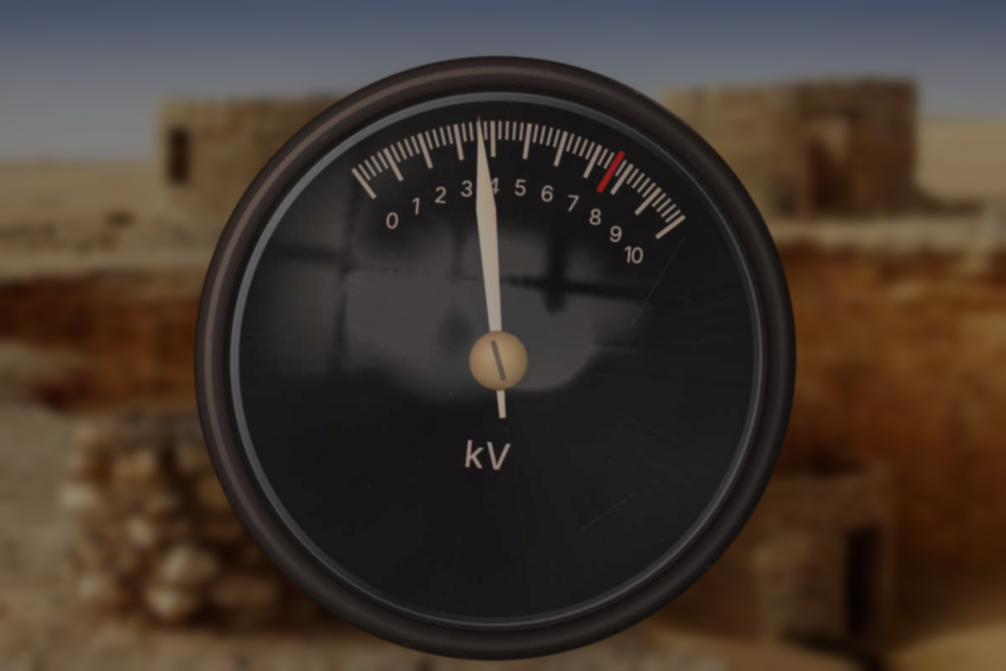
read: 3.6 kV
